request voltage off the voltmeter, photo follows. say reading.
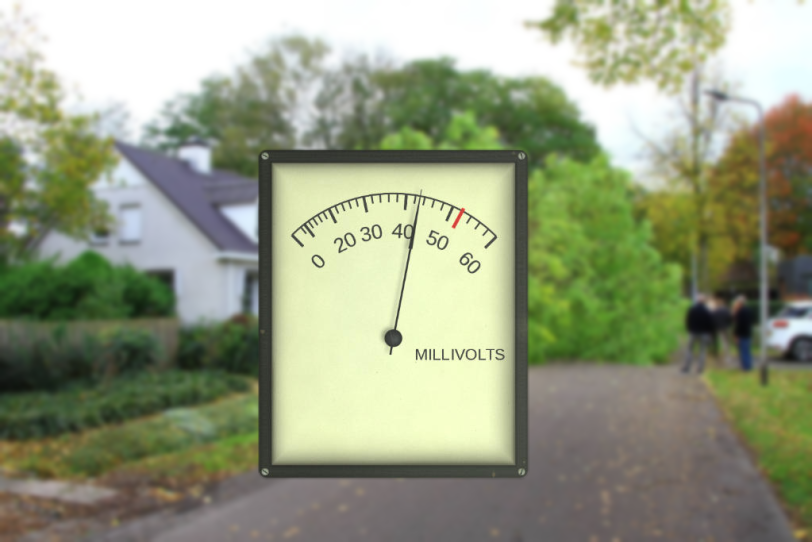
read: 43 mV
